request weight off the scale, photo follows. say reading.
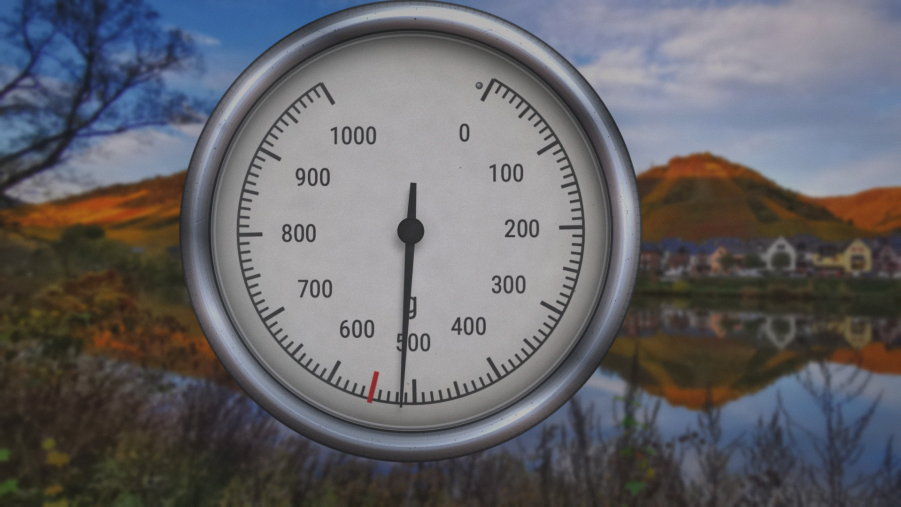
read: 515 g
